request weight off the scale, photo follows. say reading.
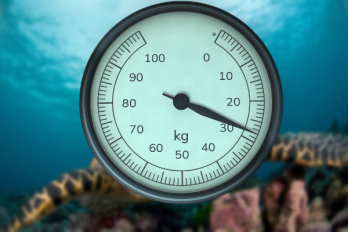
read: 28 kg
